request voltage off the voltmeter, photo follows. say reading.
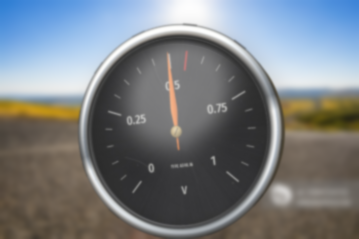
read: 0.5 V
